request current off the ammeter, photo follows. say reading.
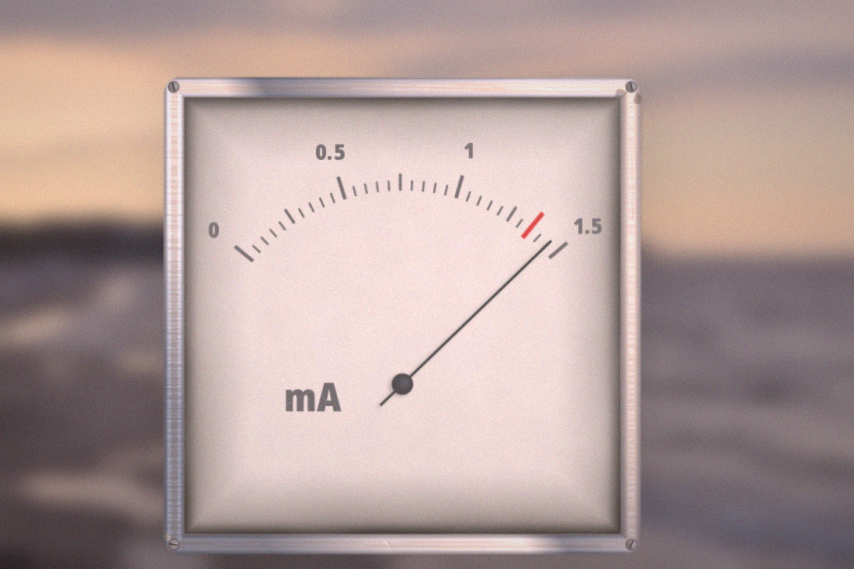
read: 1.45 mA
